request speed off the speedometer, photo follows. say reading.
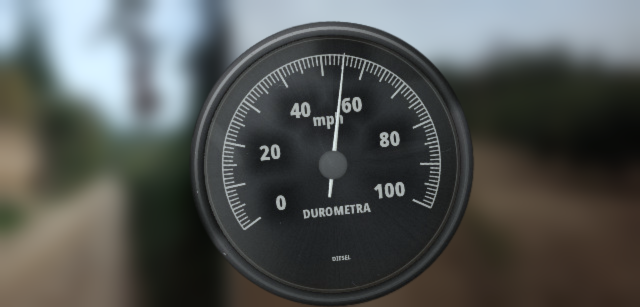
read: 55 mph
